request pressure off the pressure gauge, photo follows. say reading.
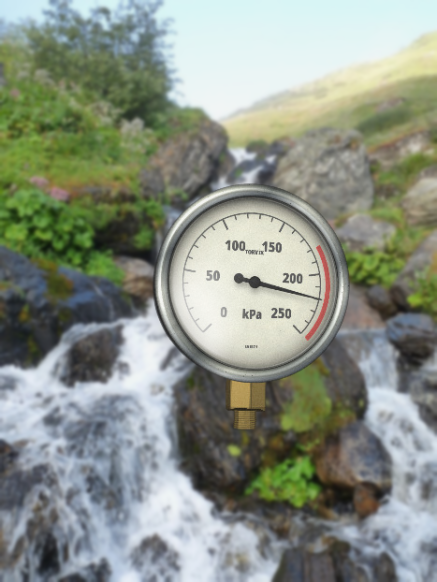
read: 220 kPa
